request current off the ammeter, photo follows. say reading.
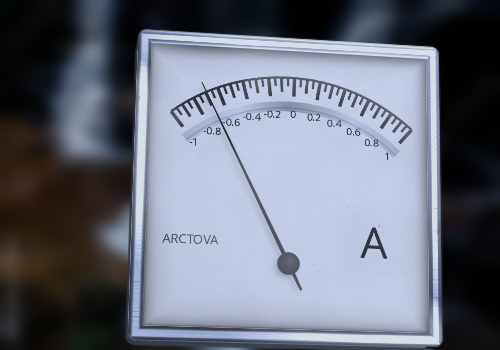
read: -0.7 A
